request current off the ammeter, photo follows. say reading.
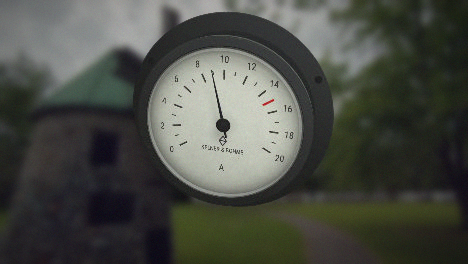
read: 9 A
